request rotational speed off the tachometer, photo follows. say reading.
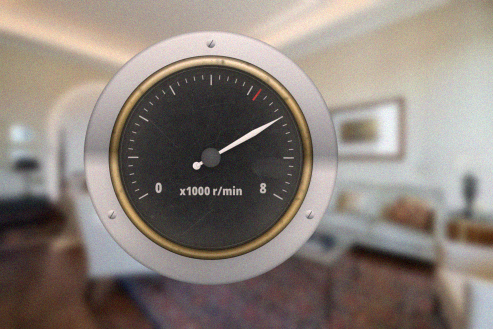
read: 6000 rpm
